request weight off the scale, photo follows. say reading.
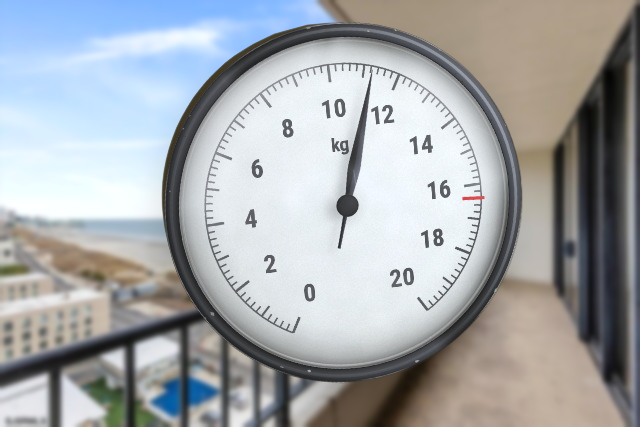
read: 11.2 kg
